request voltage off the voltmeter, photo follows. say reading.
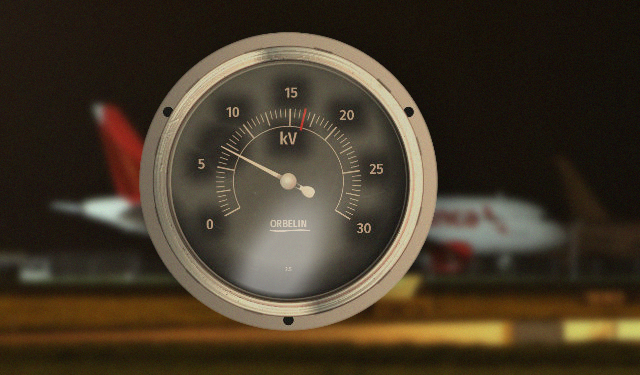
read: 7 kV
